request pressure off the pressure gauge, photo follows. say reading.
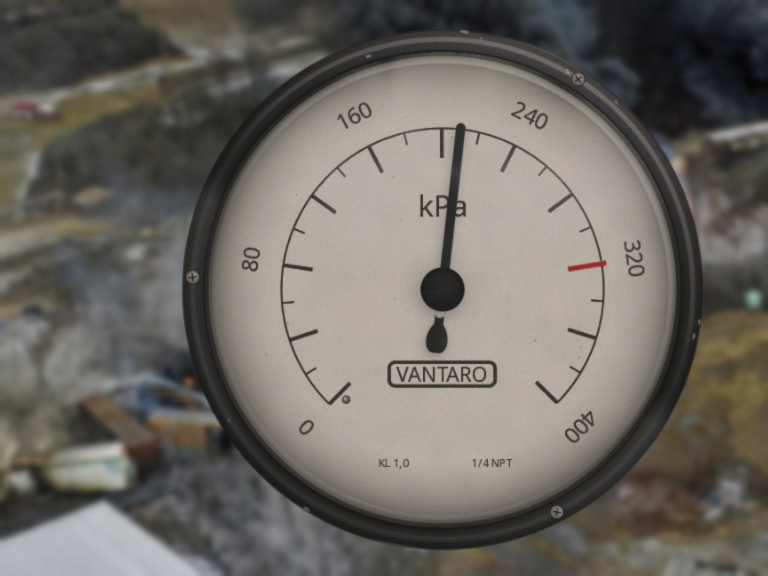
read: 210 kPa
